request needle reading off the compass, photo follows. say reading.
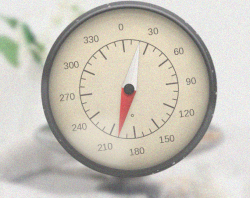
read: 200 °
